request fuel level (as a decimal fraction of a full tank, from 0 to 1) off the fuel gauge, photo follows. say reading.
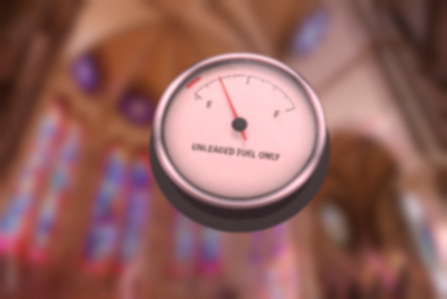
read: 0.25
